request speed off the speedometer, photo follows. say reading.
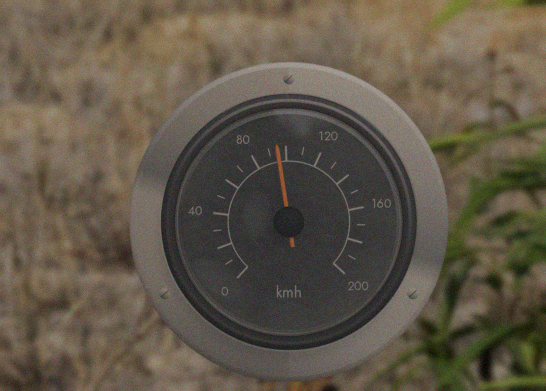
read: 95 km/h
